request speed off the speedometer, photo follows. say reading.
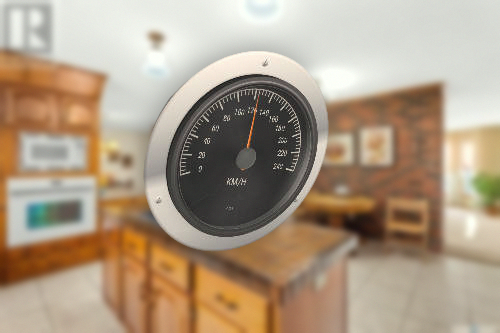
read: 120 km/h
